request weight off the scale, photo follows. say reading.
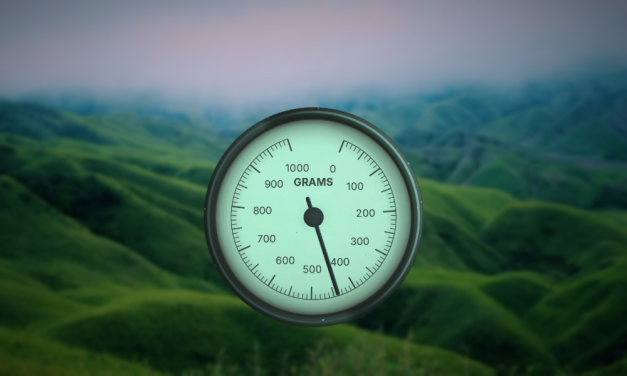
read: 440 g
